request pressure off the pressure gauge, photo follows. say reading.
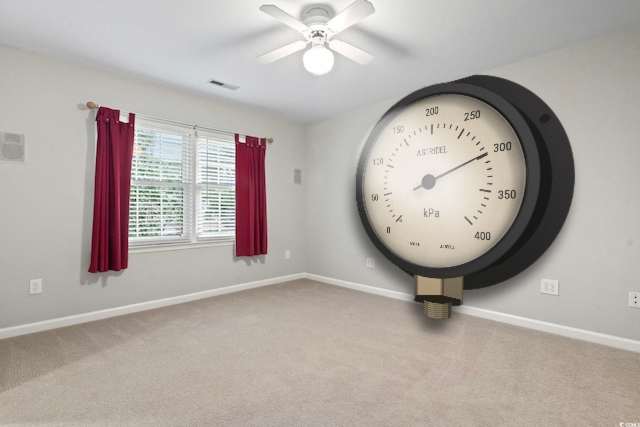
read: 300 kPa
